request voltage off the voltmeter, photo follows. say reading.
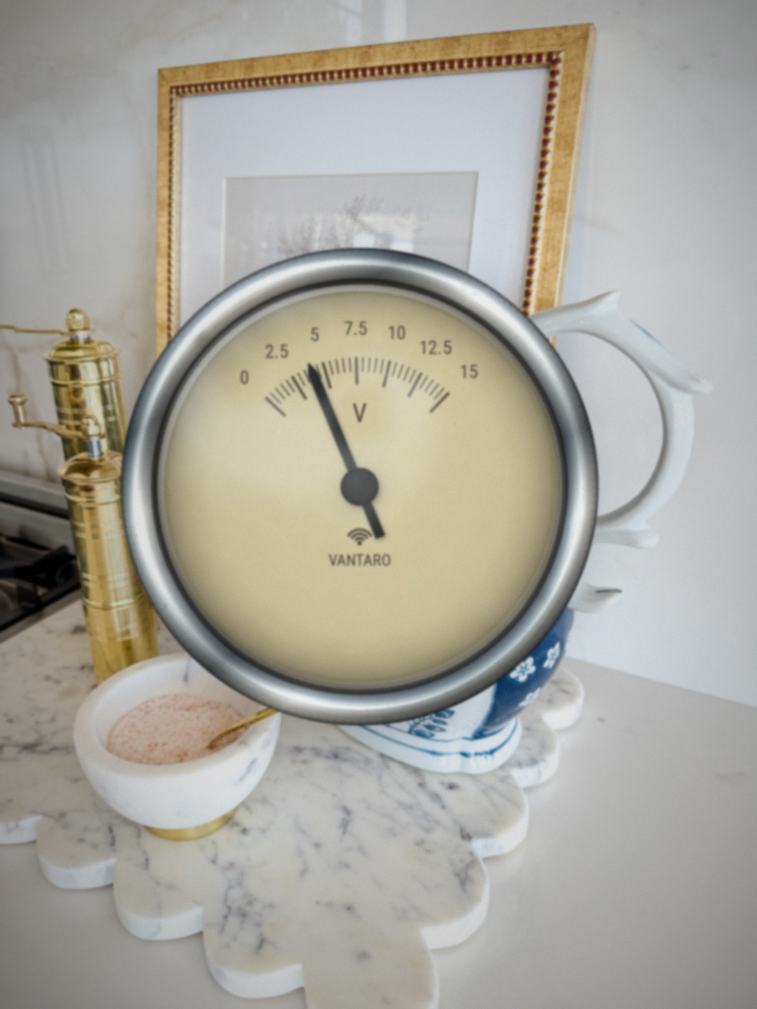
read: 4 V
